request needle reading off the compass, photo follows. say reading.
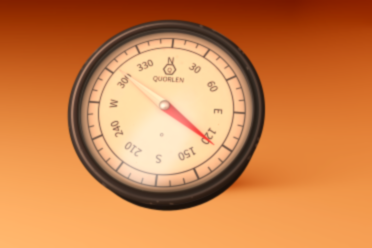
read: 125 °
